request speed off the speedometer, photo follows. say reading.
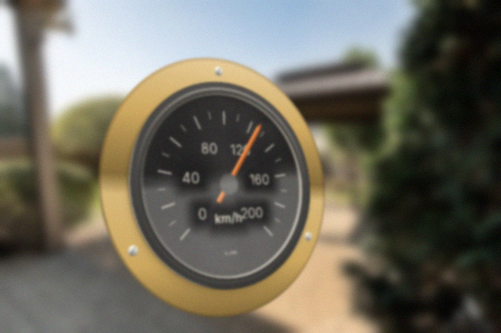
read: 125 km/h
